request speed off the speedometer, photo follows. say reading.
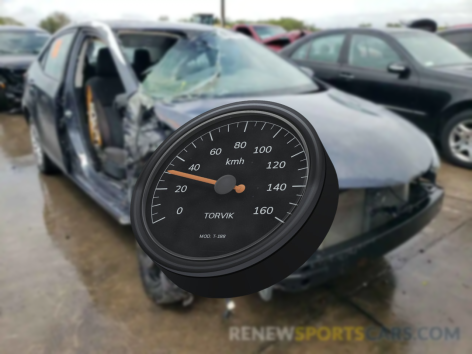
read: 30 km/h
